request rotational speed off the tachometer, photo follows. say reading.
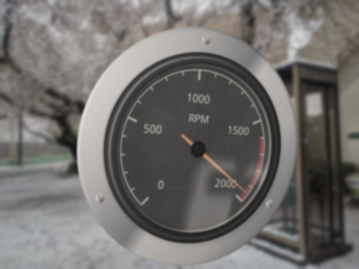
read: 1950 rpm
